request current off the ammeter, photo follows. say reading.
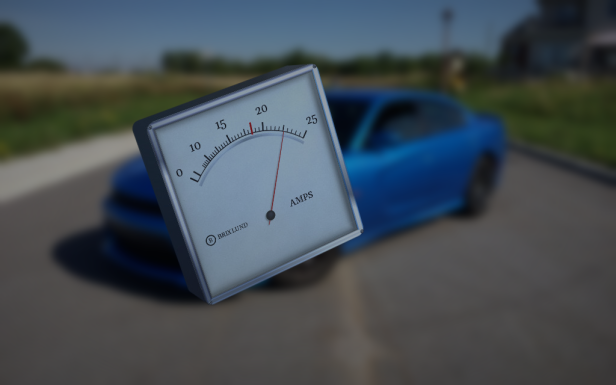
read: 22.5 A
